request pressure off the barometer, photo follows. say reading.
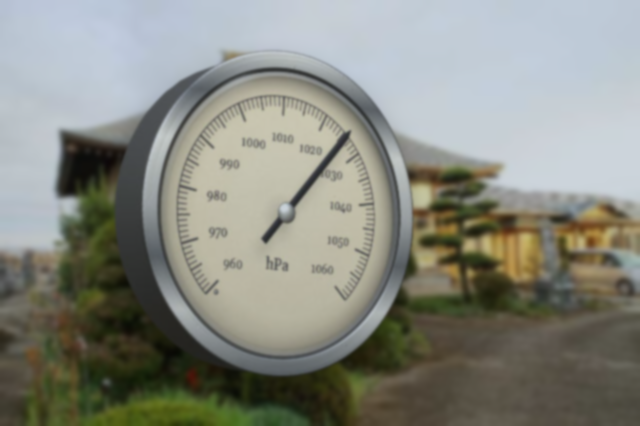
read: 1025 hPa
